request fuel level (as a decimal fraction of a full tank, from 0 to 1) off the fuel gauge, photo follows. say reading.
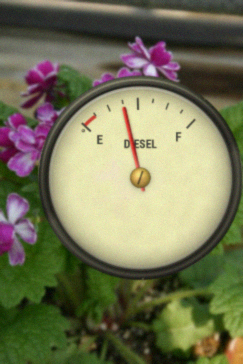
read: 0.375
